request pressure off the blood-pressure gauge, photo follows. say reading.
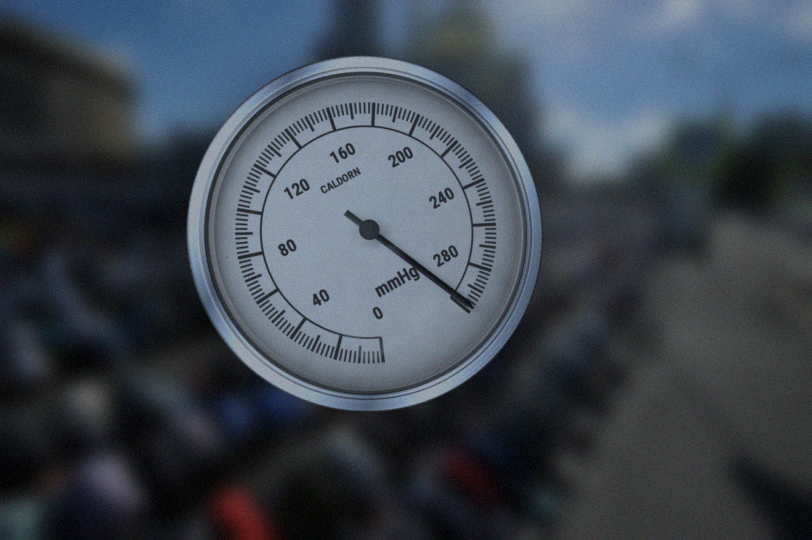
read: 298 mmHg
